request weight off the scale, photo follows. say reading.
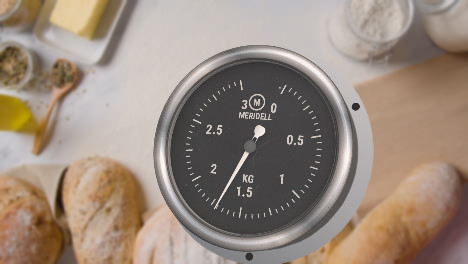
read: 1.7 kg
